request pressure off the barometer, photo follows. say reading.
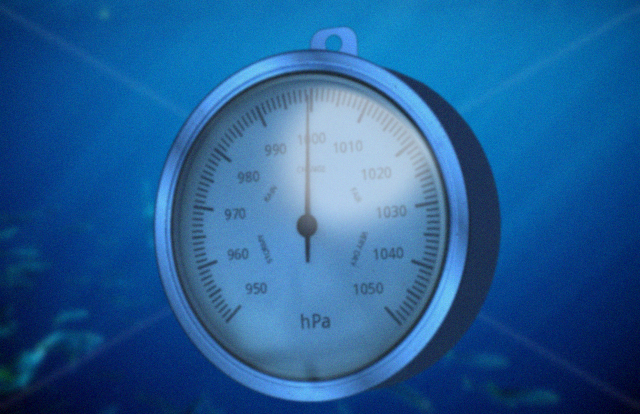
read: 1000 hPa
